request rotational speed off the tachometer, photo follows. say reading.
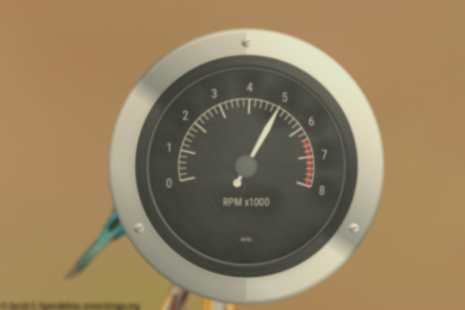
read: 5000 rpm
